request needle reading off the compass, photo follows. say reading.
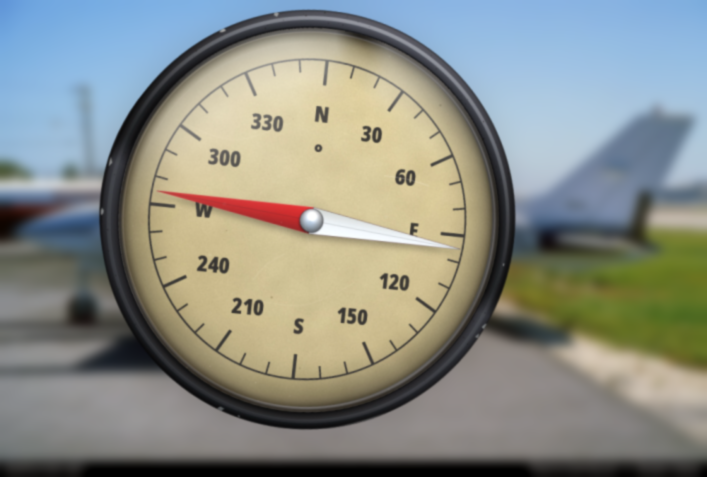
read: 275 °
